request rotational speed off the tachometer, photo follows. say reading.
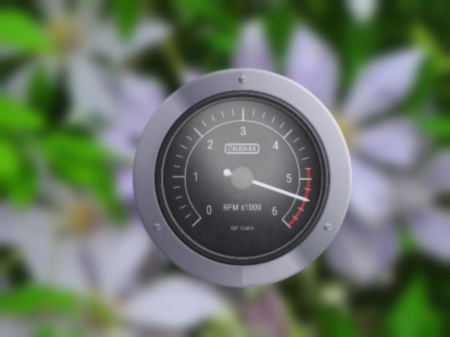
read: 5400 rpm
